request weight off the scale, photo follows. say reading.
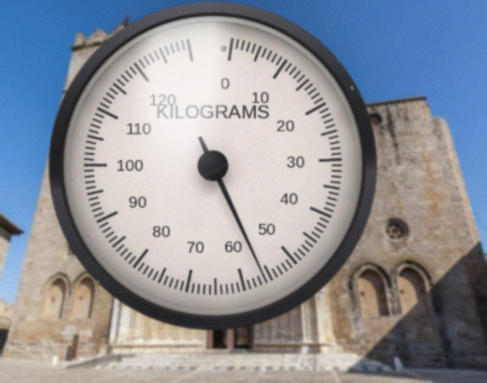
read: 56 kg
